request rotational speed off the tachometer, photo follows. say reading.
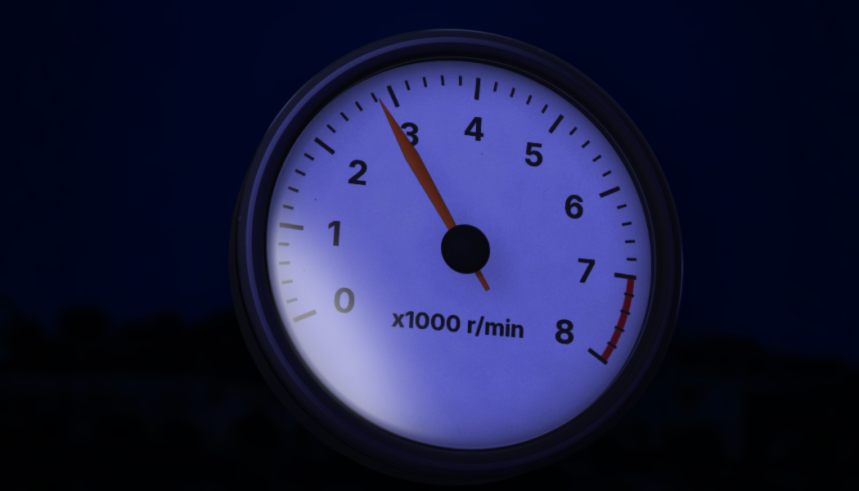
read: 2800 rpm
